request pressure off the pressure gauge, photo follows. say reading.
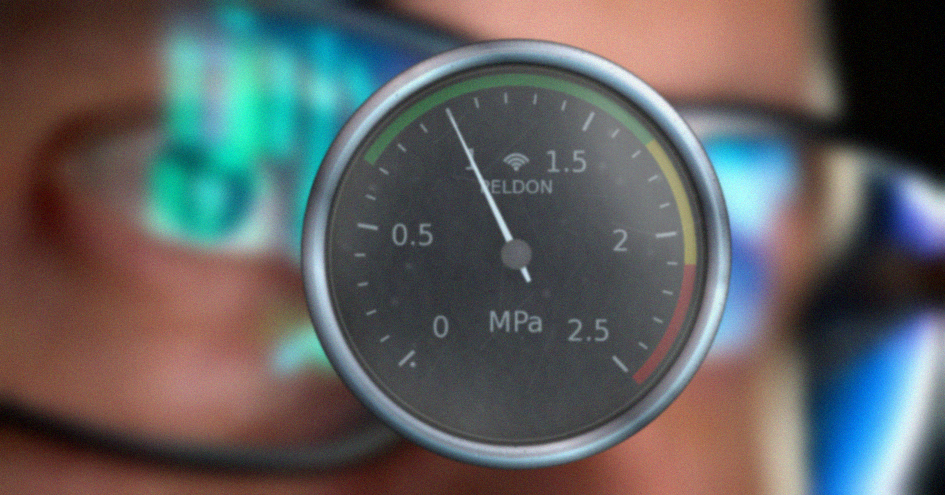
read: 1 MPa
